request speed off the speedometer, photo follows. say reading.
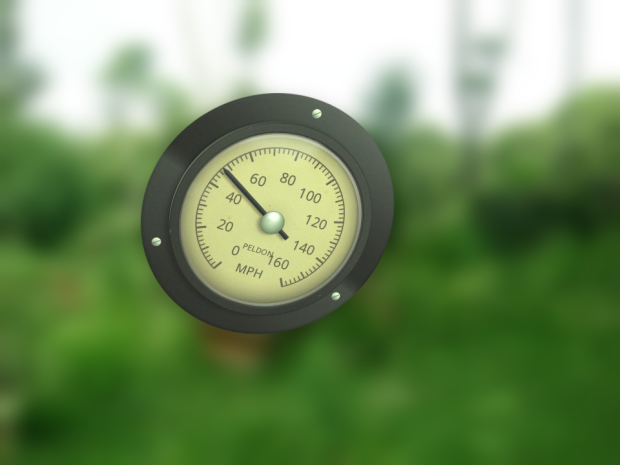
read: 48 mph
